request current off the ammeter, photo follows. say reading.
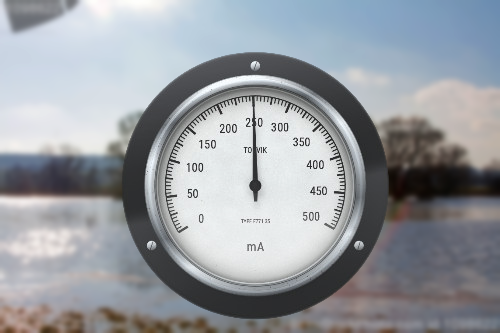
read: 250 mA
